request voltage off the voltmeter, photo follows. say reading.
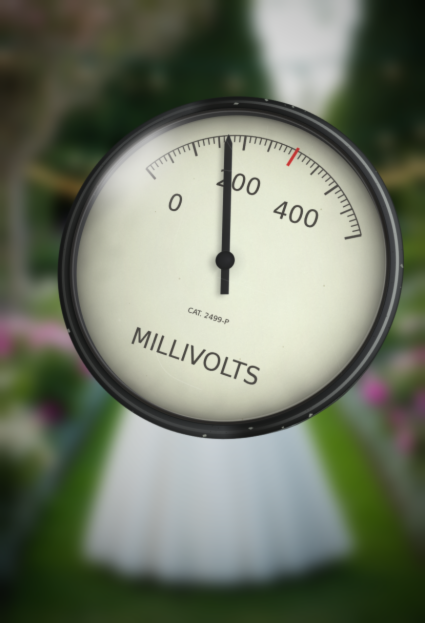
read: 170 mV
